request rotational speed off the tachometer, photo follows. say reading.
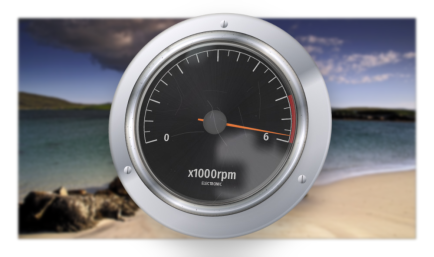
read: 5875 rpm
